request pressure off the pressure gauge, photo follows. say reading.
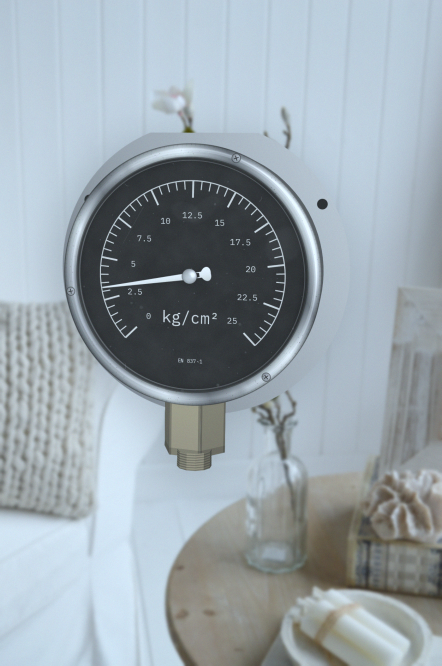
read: 3.25 kg/cm²
